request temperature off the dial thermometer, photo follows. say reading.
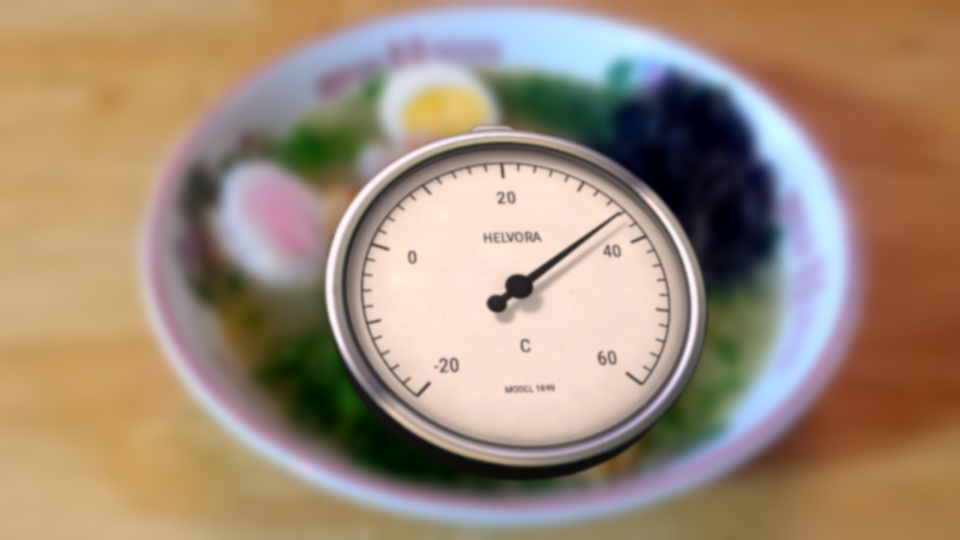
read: 36 °C
